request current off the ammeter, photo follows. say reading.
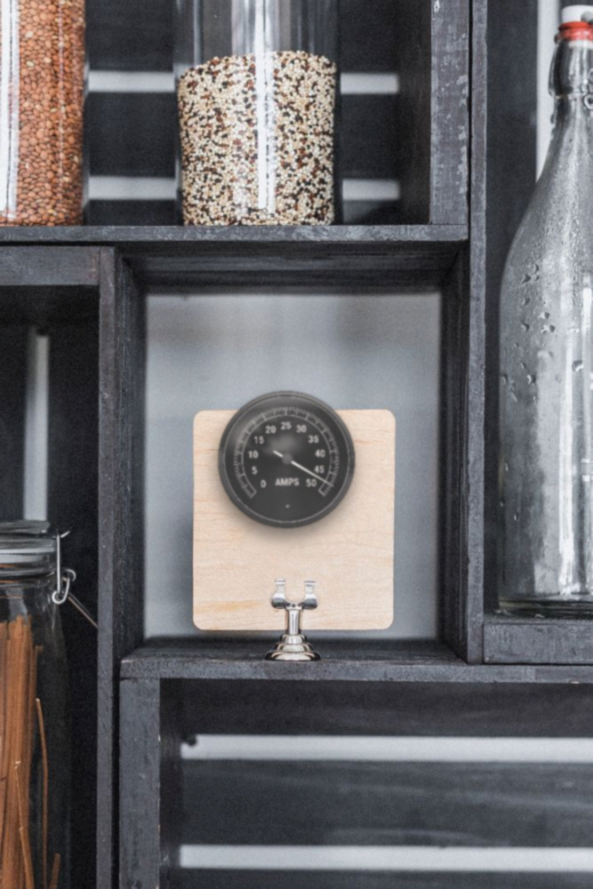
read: 47.5 A
